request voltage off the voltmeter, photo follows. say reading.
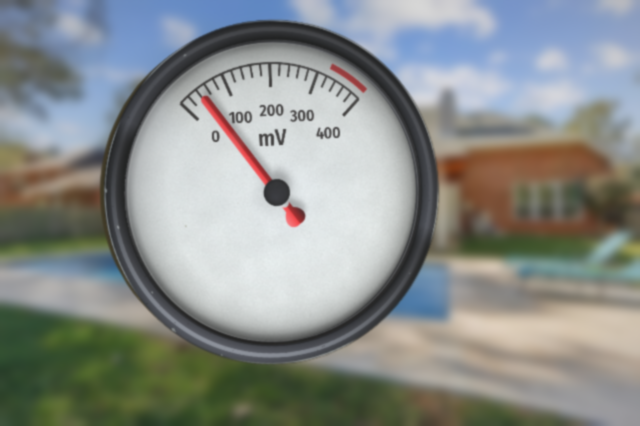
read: 40 mV
